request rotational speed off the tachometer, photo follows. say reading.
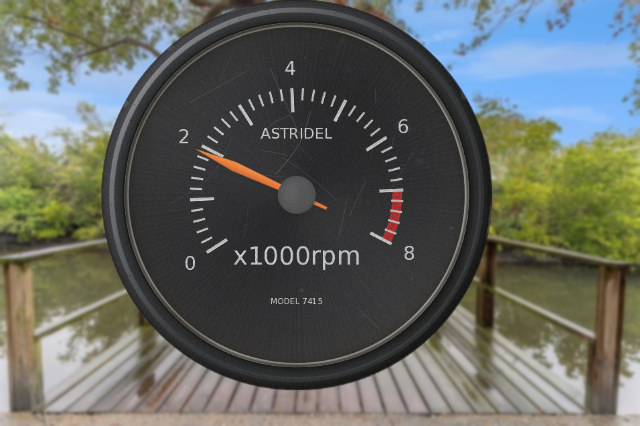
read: 1900 rpm
